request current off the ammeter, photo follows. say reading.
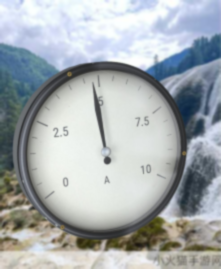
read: 4.75 A
